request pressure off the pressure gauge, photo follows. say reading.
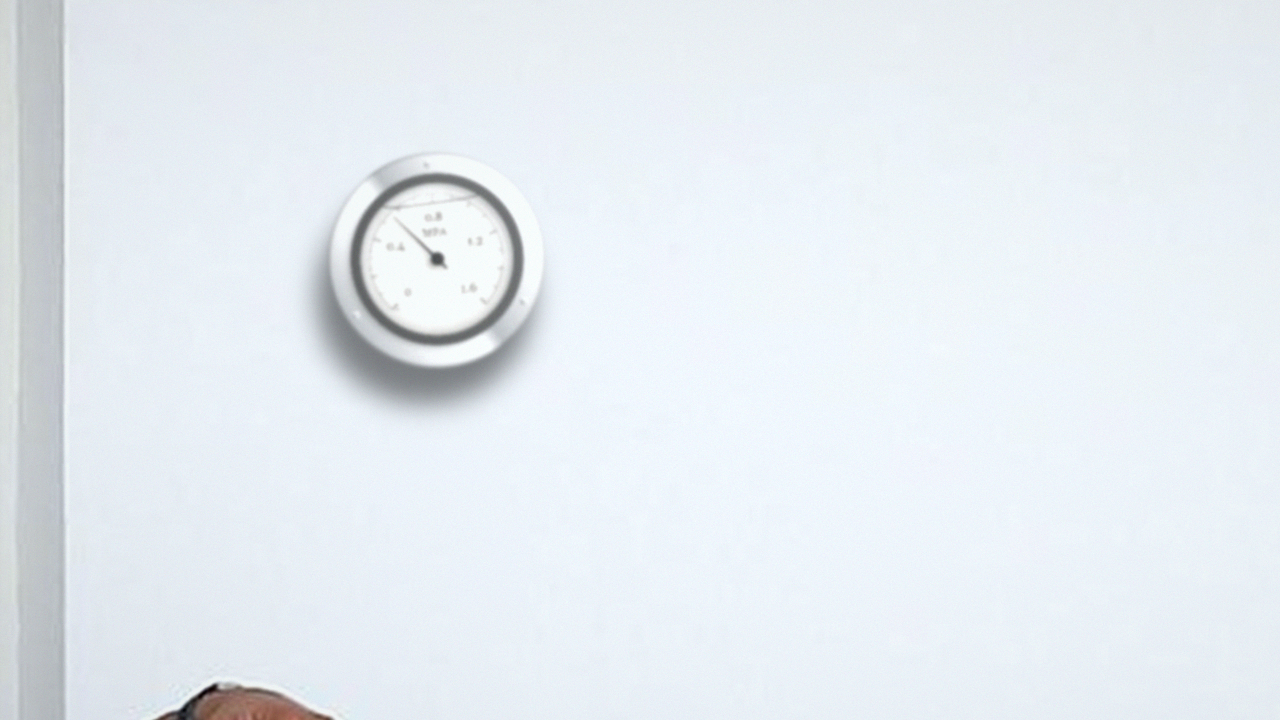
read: 0.55 MPa
